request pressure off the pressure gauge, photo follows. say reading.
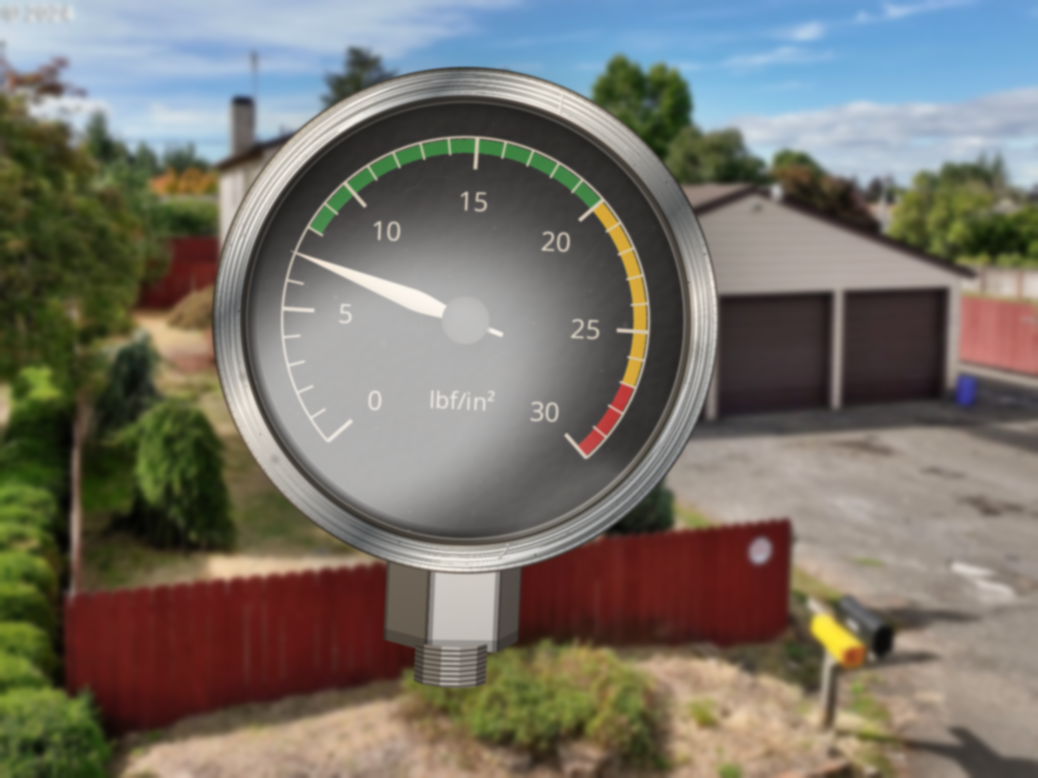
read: 7 psi
